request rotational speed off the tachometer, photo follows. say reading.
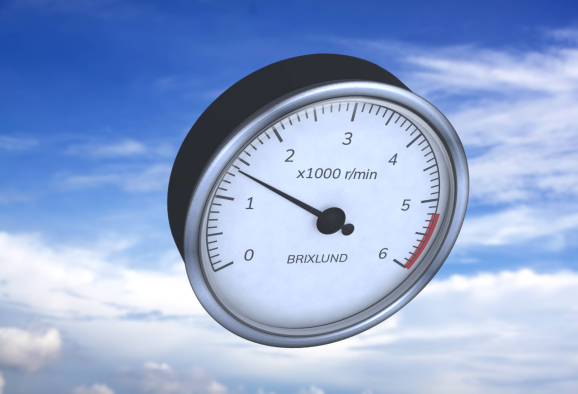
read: 1400 rpm
